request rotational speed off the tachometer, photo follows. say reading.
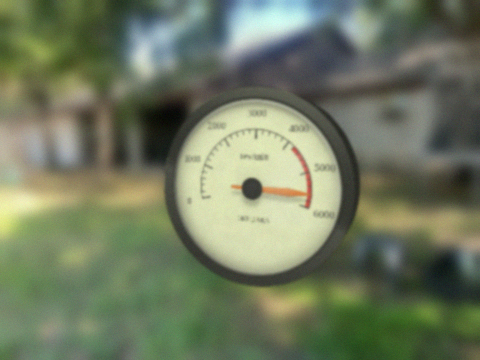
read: 5600 rpm
